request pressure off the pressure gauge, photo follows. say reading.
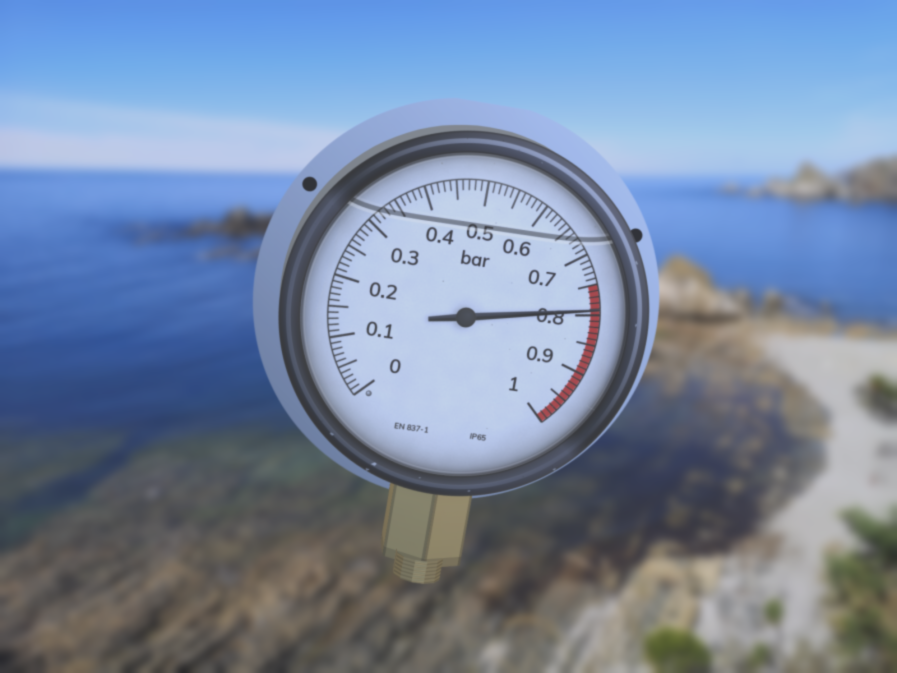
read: 0.79 bar
